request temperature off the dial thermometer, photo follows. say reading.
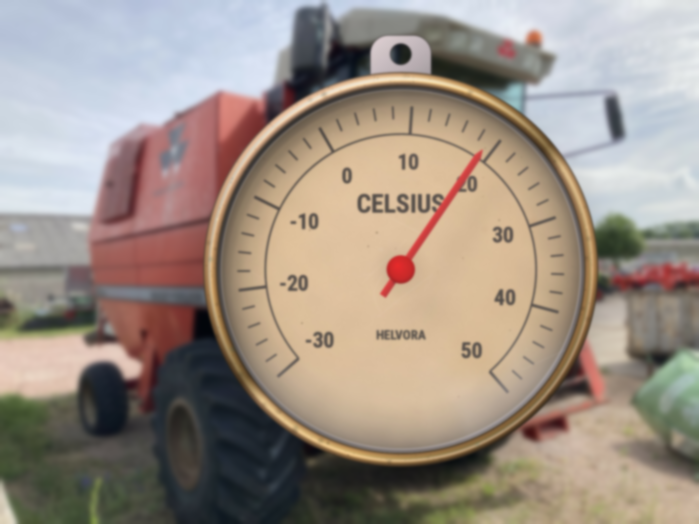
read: 19 °C
